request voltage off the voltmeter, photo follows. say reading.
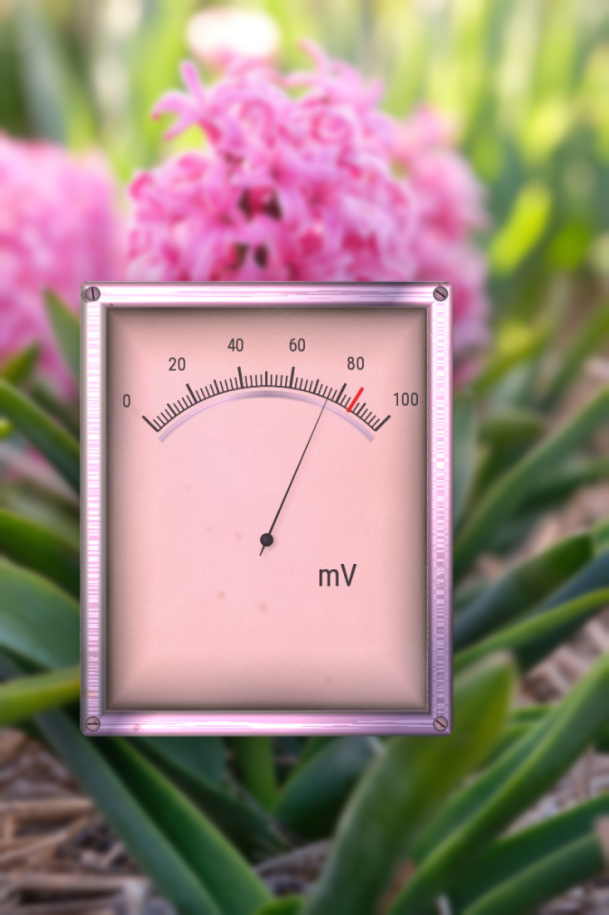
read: 76 mV
